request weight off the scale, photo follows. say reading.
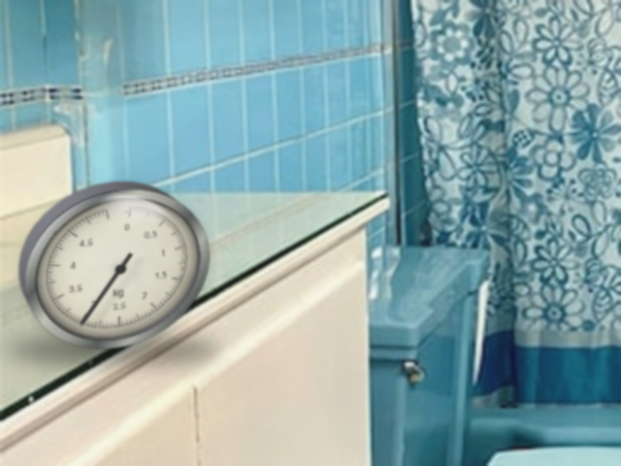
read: 3 kg
